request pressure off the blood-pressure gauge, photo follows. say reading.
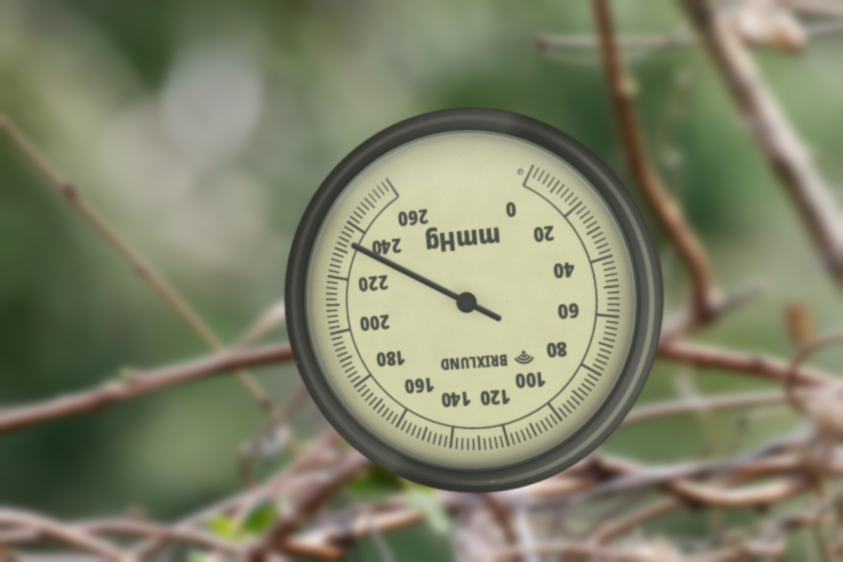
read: 234 mmHg
